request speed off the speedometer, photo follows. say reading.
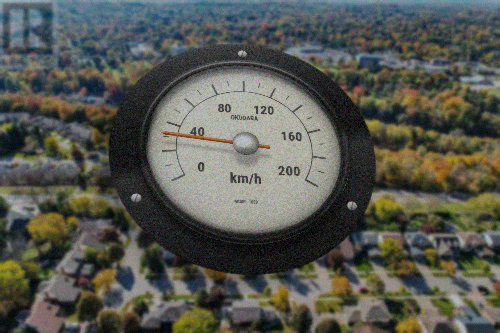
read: 30 km/h
